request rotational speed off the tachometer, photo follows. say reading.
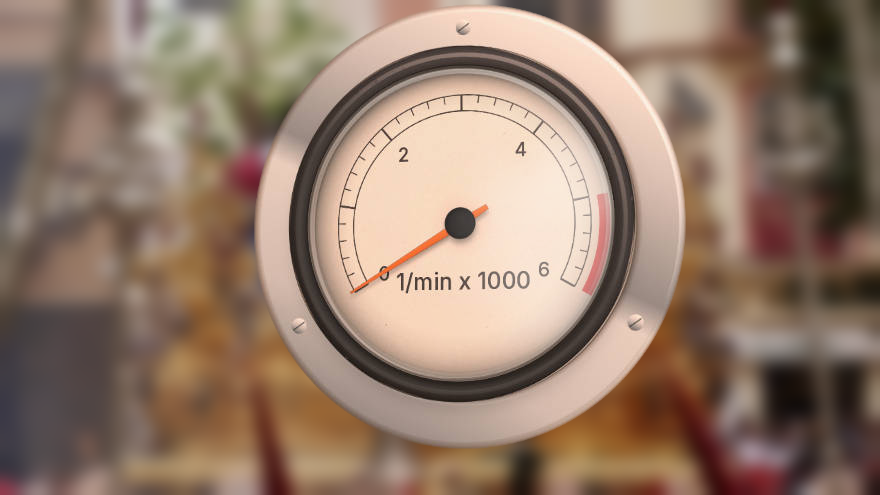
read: 0 rpm
